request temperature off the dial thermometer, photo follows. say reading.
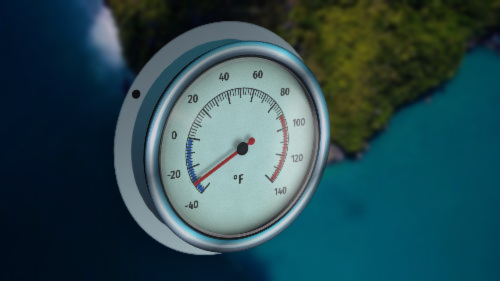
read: -30 °F
